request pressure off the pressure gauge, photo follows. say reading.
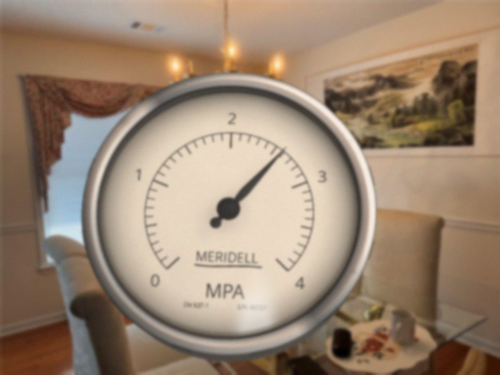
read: 2.6 MPa
